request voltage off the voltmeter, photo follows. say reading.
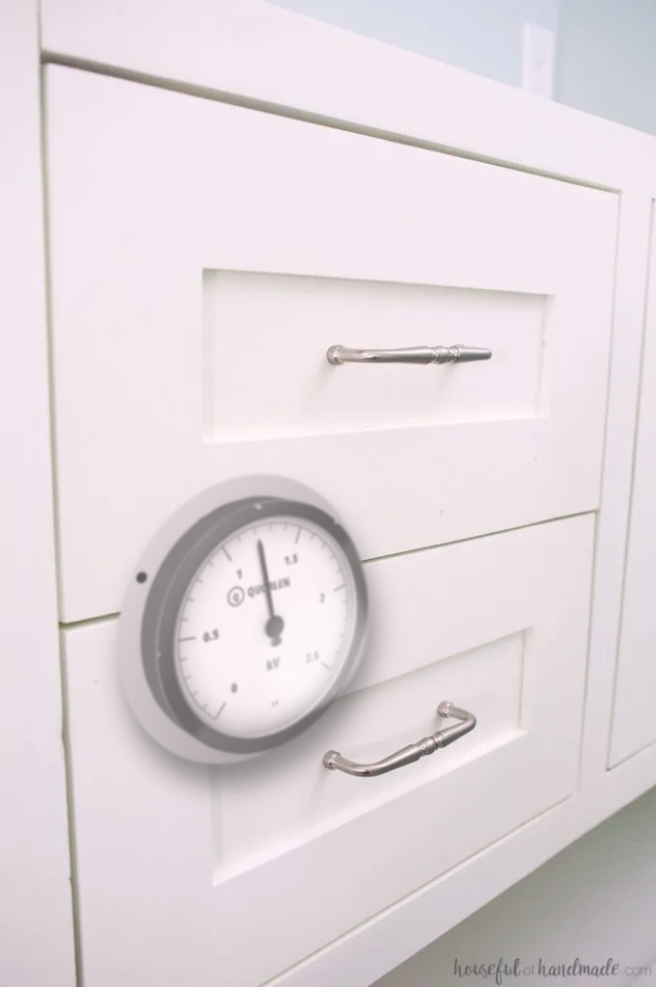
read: 1.2 kV
